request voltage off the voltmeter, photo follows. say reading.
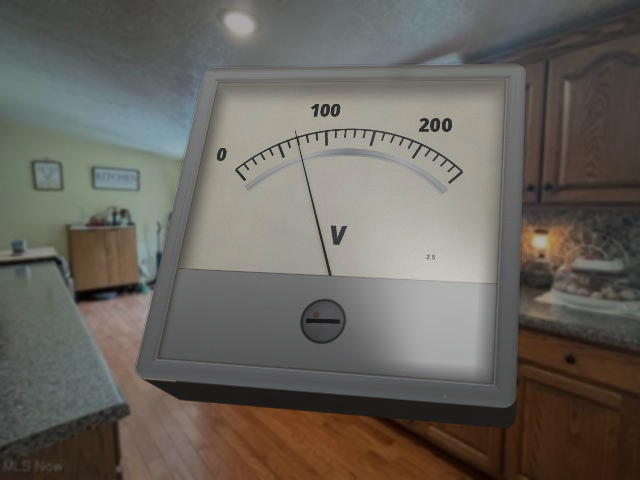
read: 70 V
